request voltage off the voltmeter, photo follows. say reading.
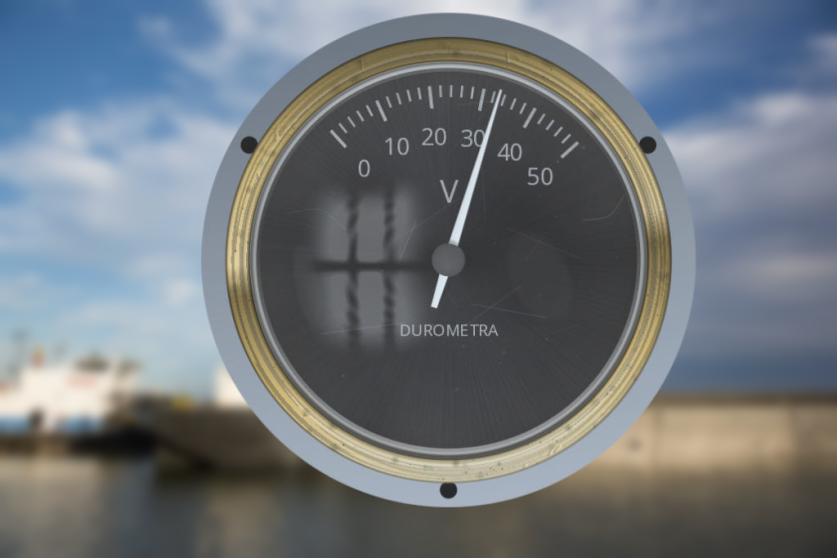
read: 33 V
